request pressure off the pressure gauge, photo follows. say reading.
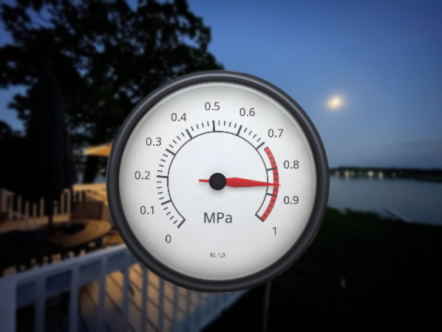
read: 0.86 MPa
